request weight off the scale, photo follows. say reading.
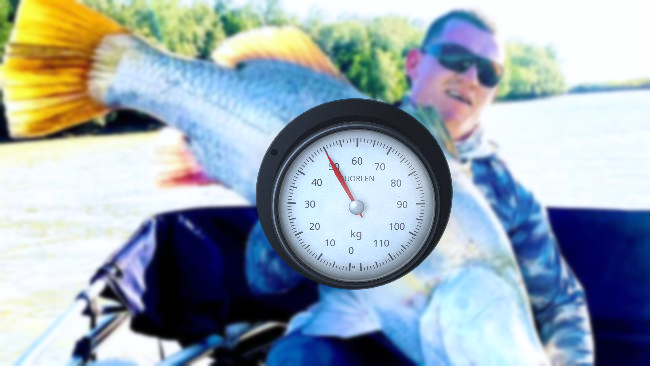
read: 50 kg
